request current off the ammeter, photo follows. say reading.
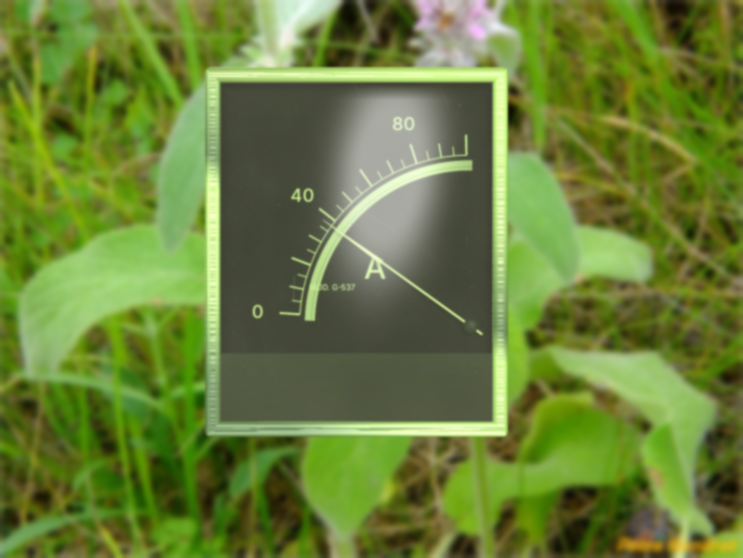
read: 37.5 A
